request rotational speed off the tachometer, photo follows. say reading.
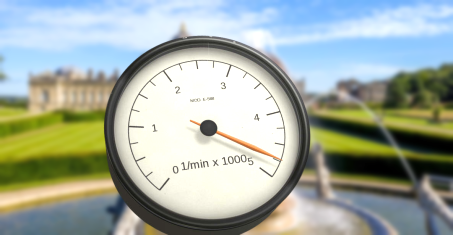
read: 4750 rpm
